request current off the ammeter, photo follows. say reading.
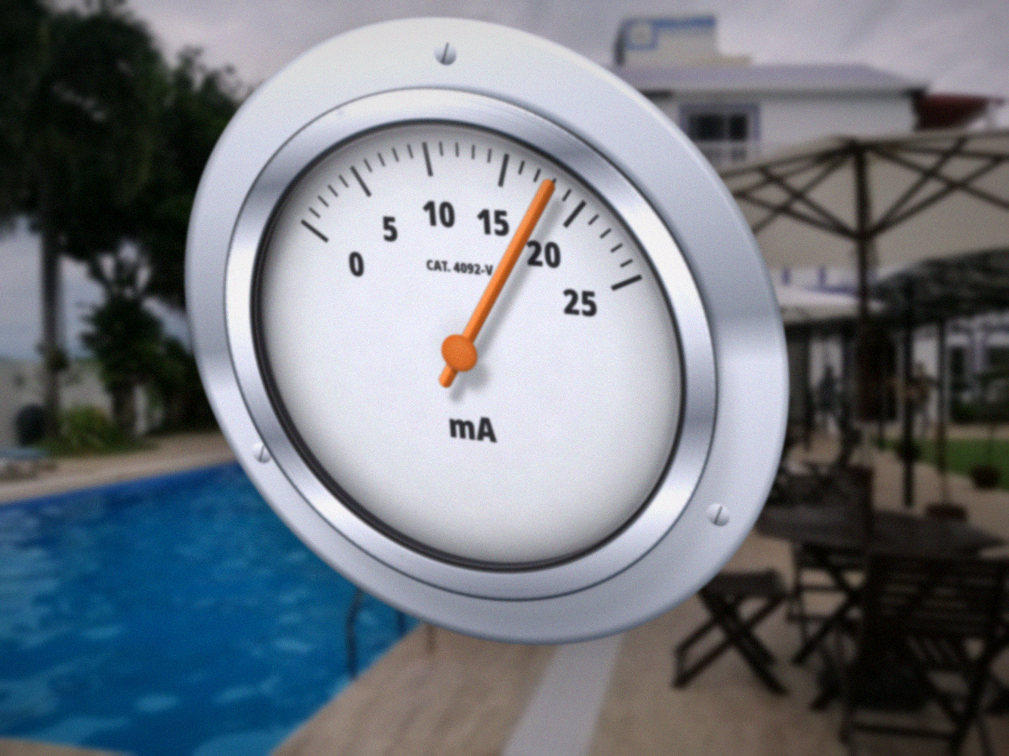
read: 18 mA
